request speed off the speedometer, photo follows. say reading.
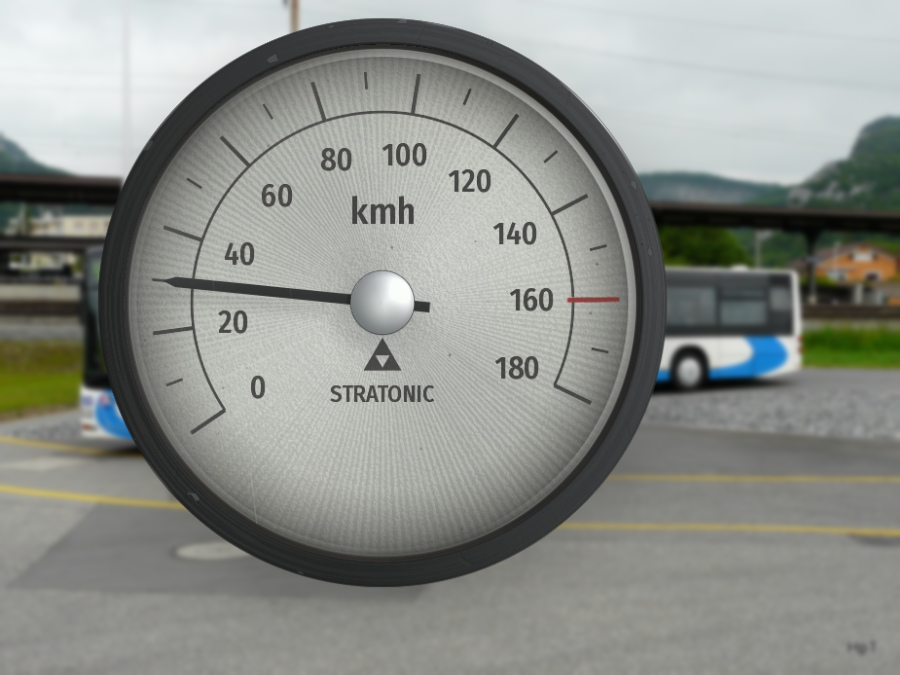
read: 30 km/h
